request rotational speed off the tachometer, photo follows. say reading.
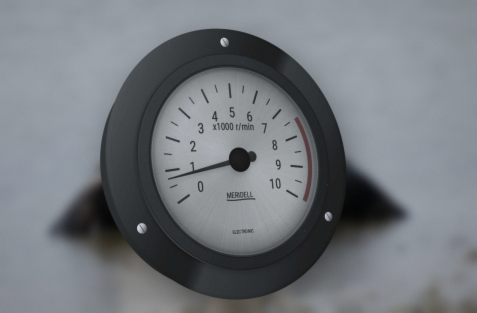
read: 750 rpm
